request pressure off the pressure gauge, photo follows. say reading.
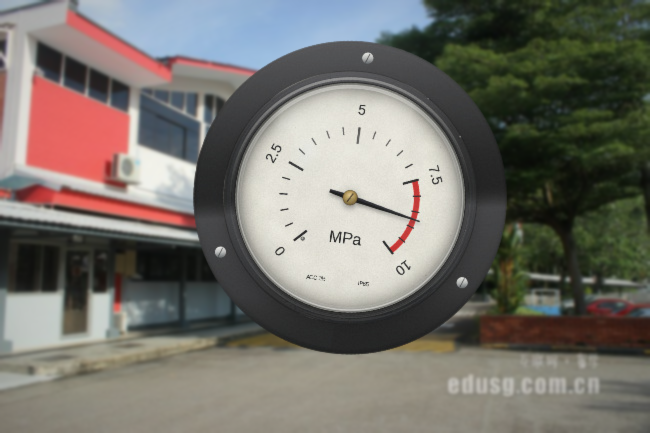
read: 8.75 MPa
